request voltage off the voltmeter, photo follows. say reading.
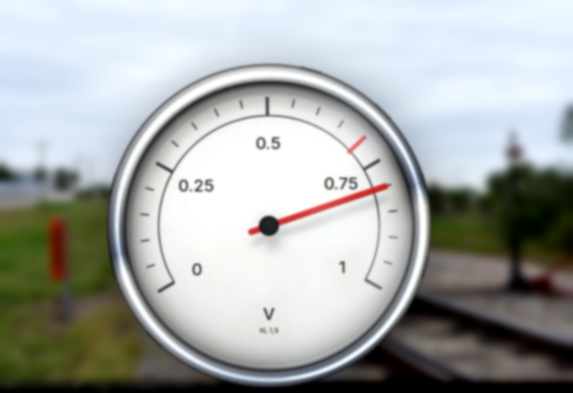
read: 0.8 V
